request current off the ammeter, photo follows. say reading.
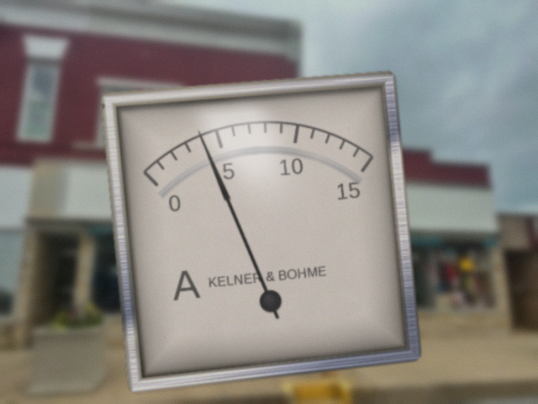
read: 4 A
